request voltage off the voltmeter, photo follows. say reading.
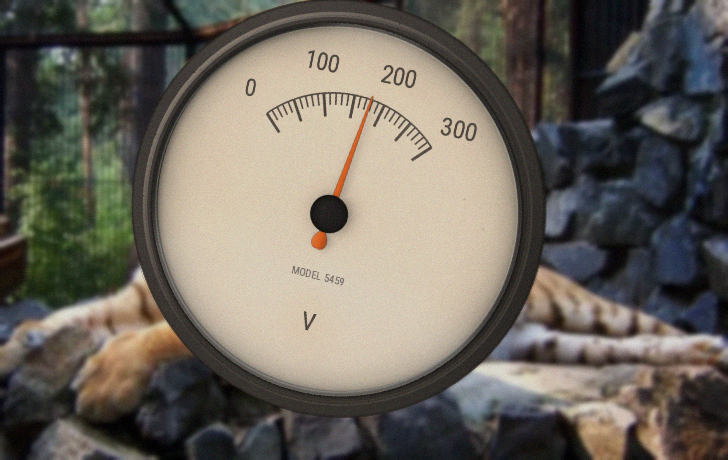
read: 180 V
